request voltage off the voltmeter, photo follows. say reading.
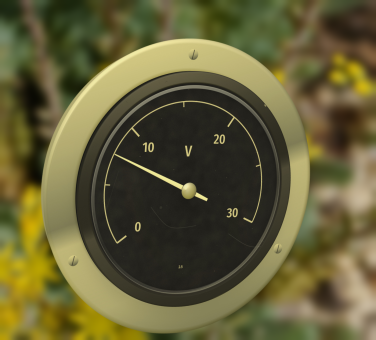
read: 7.5 V
